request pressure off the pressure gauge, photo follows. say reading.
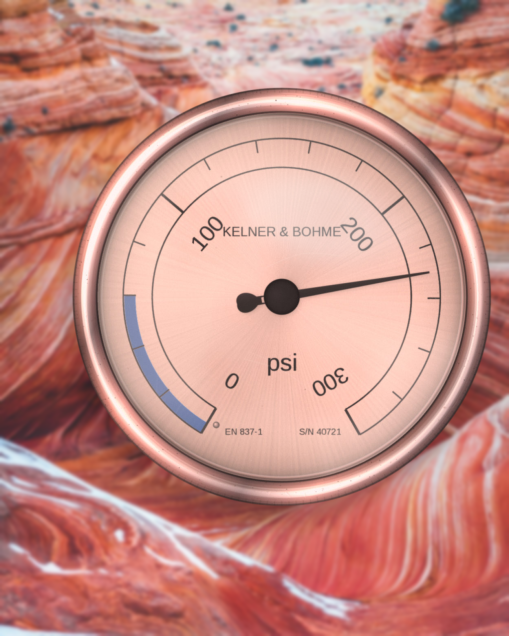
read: 230 psi
